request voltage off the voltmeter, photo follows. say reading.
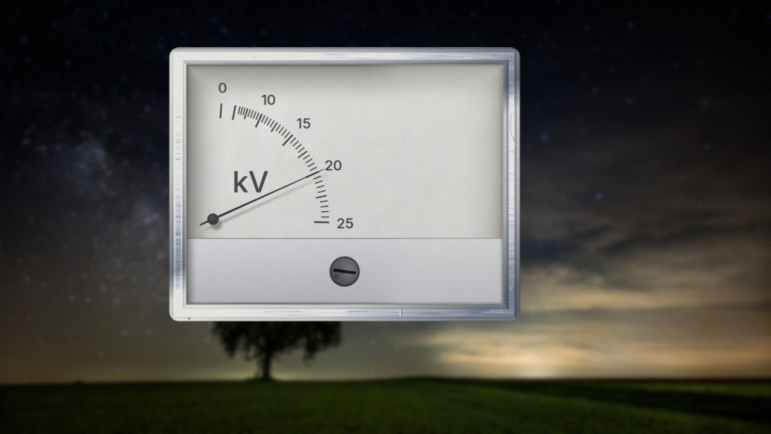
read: 20 kV
